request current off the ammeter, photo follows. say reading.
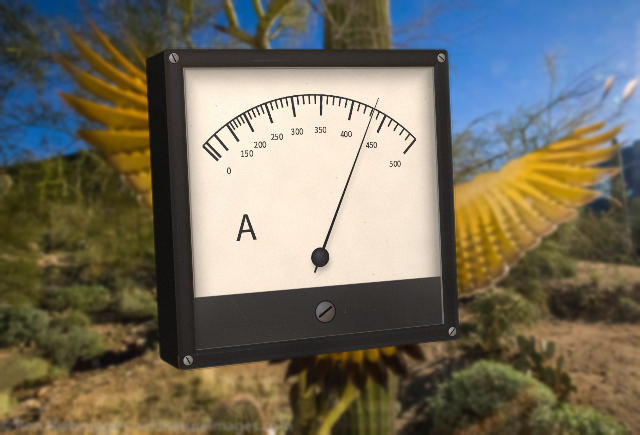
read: 430 A
